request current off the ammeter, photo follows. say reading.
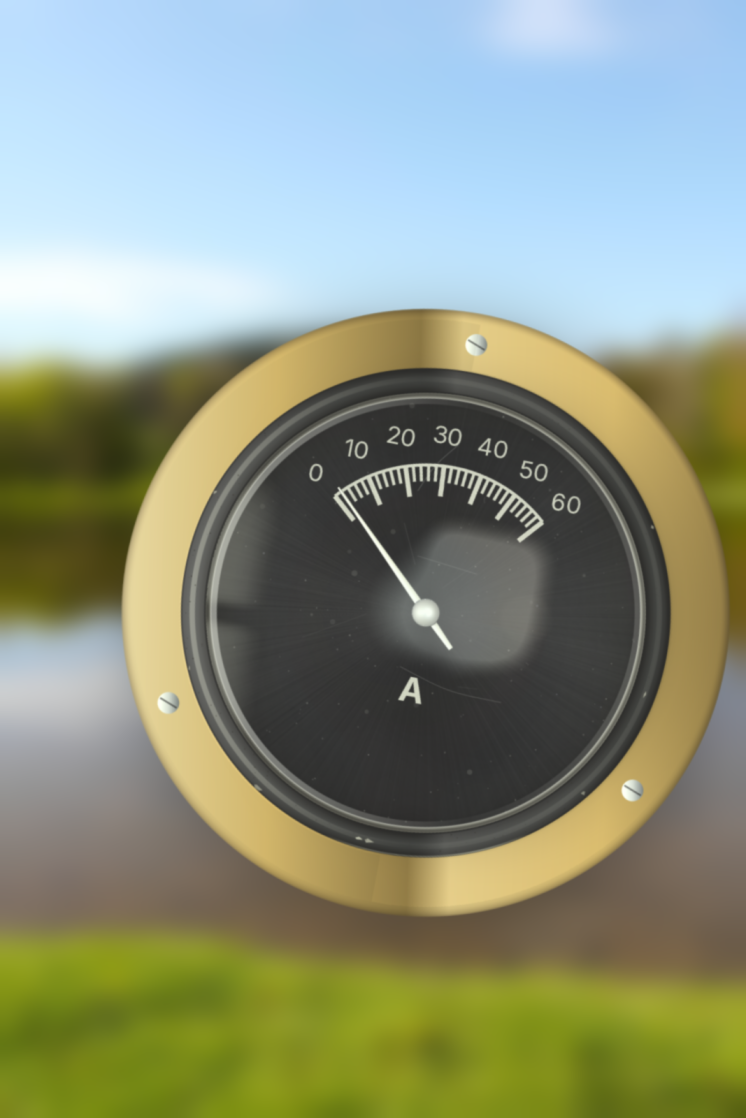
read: 2 A
